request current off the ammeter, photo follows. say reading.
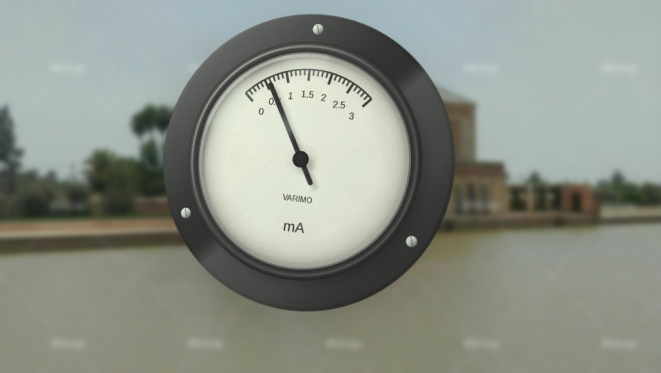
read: 0.6 mA
